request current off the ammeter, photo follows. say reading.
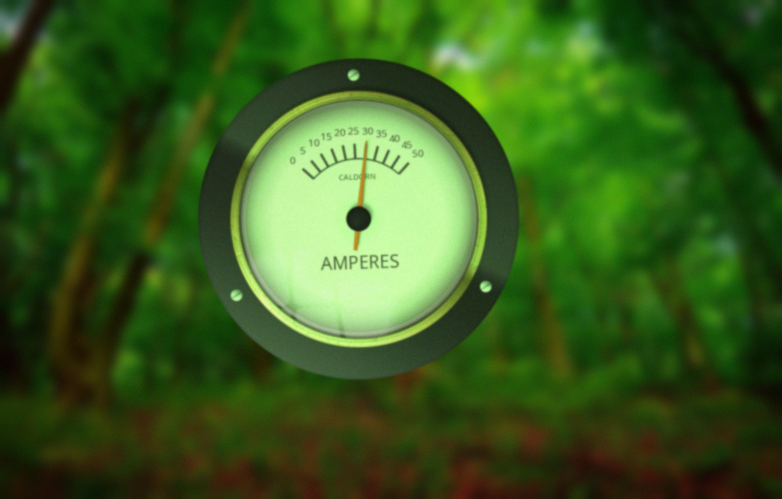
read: 30 A
